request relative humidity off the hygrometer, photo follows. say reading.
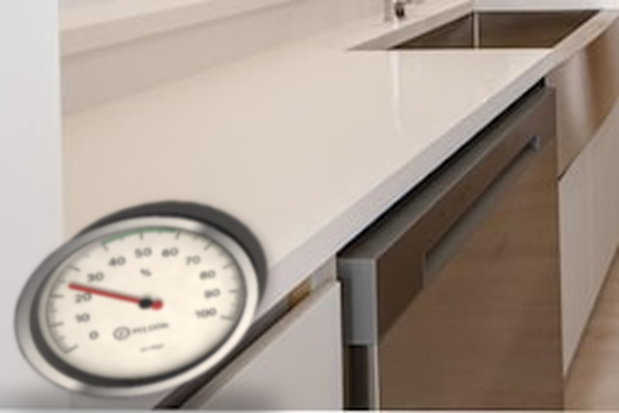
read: 25 %
